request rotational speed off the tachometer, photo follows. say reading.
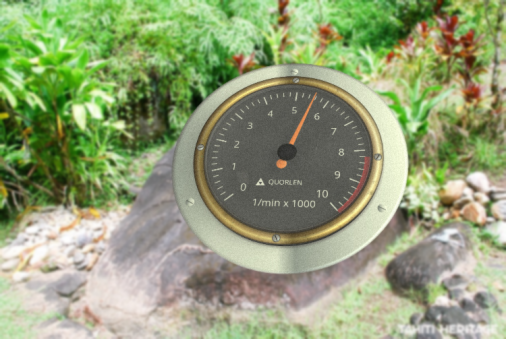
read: 5600 rpm
